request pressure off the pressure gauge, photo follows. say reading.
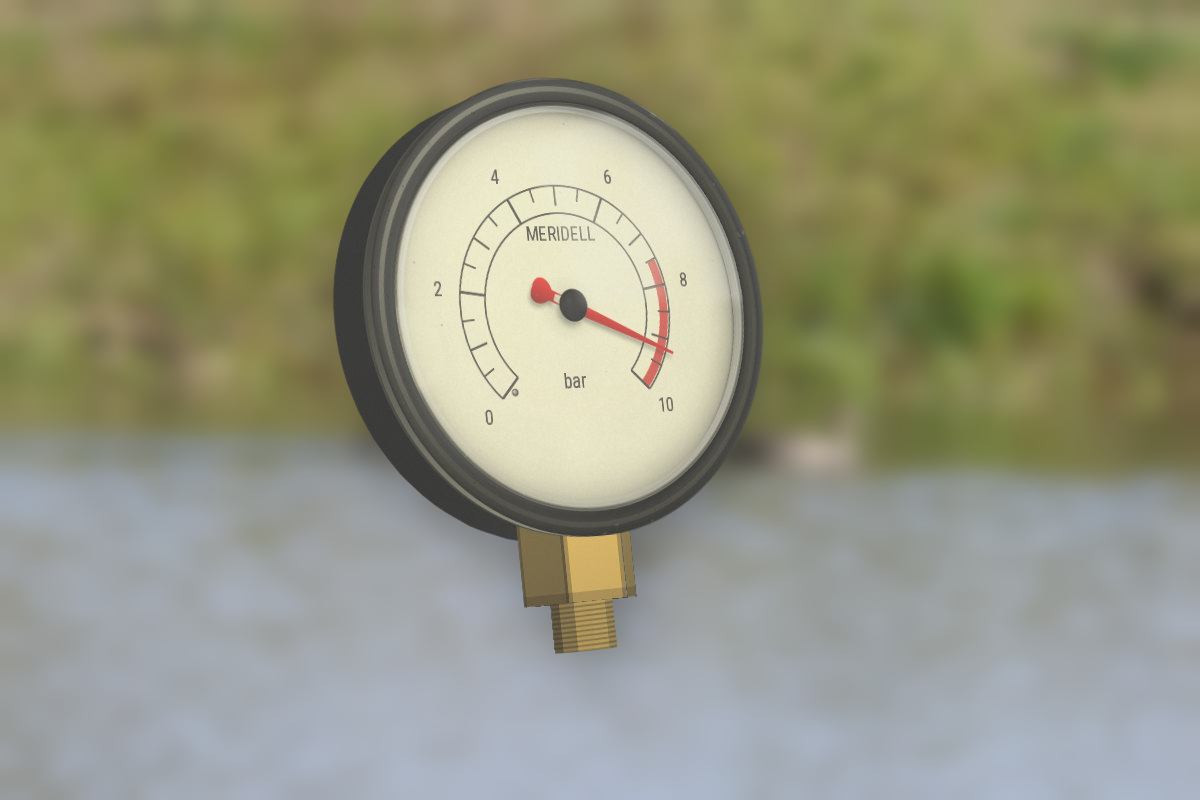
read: 9.25 bar
